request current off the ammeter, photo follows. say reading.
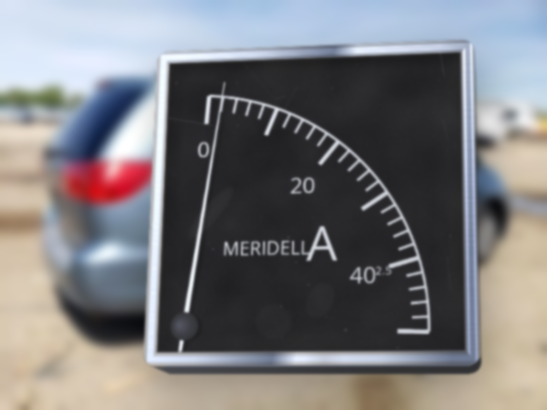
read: 2 A
